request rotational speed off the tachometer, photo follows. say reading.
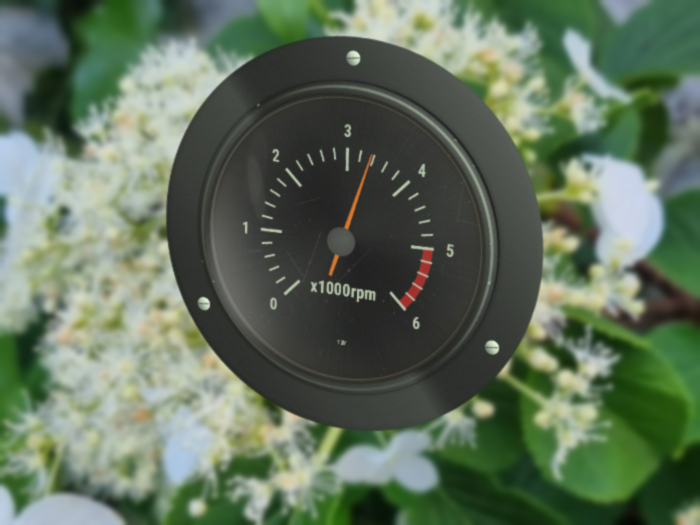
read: 3400 rpm
